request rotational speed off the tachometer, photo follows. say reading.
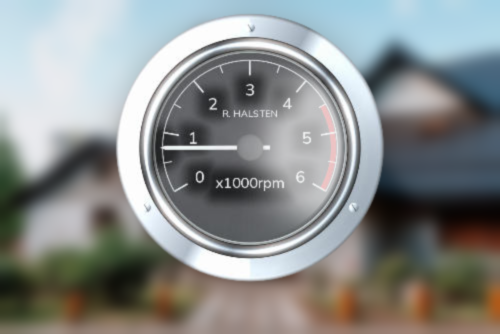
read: 750 rpm
